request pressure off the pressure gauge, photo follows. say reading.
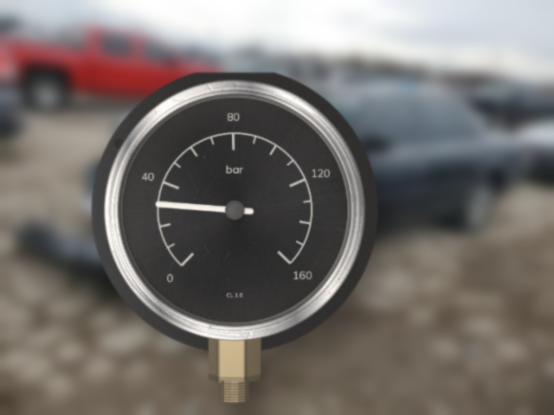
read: 30 bar
